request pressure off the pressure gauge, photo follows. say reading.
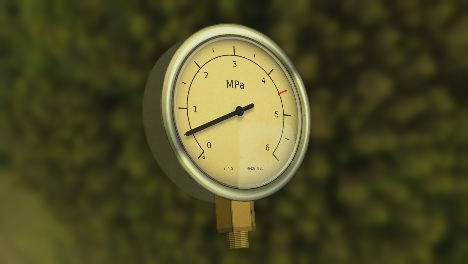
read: 0.5 MPa
